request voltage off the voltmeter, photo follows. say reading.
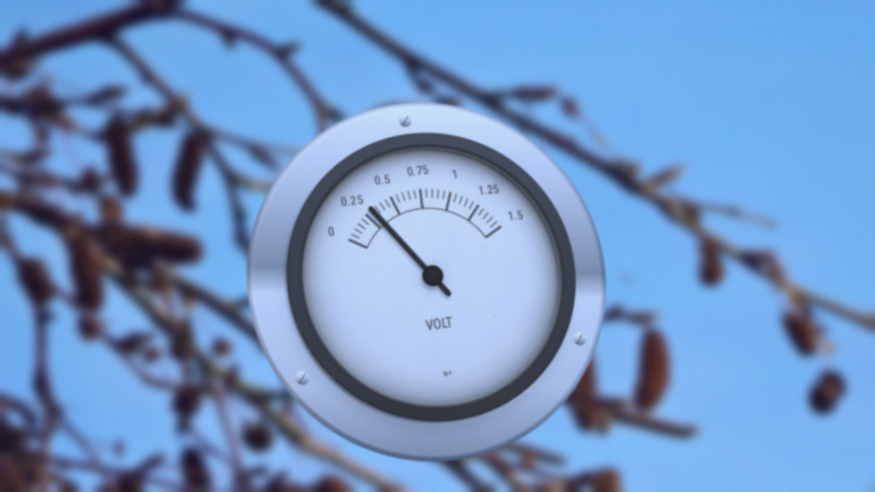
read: 0.3 V
